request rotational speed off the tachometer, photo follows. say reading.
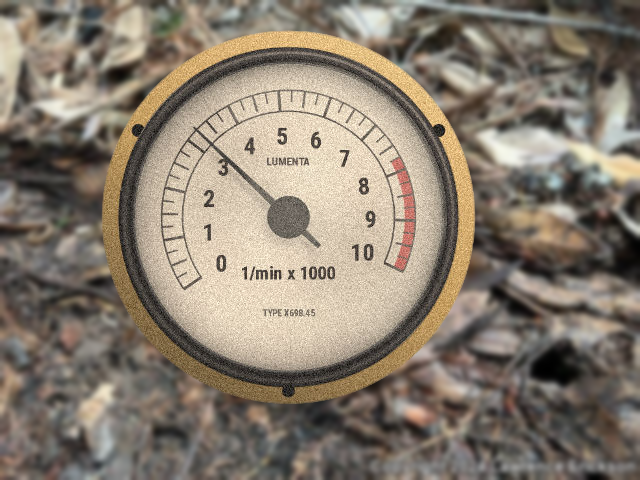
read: 3250 rpm
